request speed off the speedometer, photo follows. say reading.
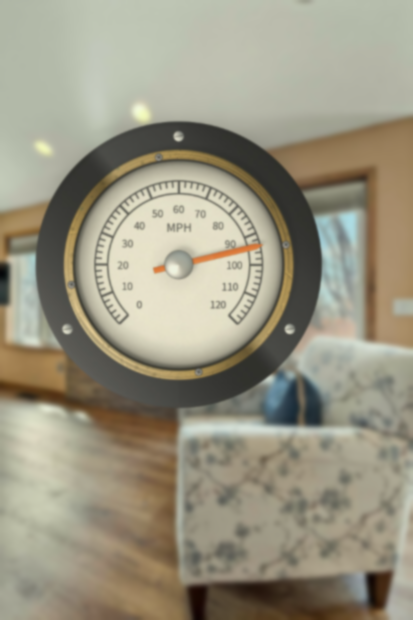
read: 94 mph
